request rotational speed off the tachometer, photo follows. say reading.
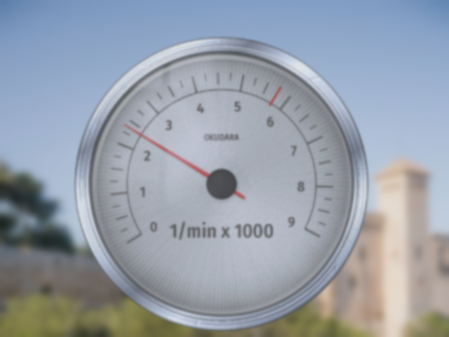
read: 2375 rpm
